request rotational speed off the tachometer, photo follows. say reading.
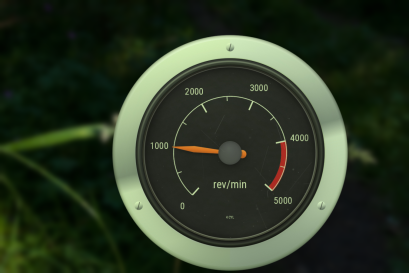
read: 1000 rpm
